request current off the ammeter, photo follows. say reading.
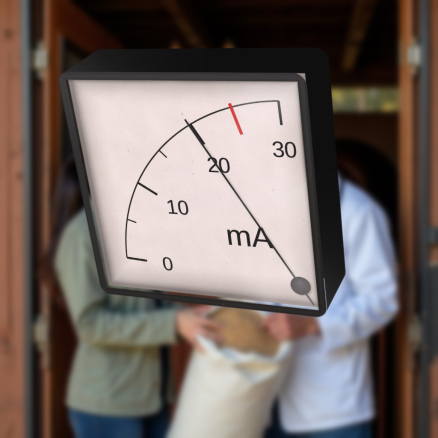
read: 20 mA
